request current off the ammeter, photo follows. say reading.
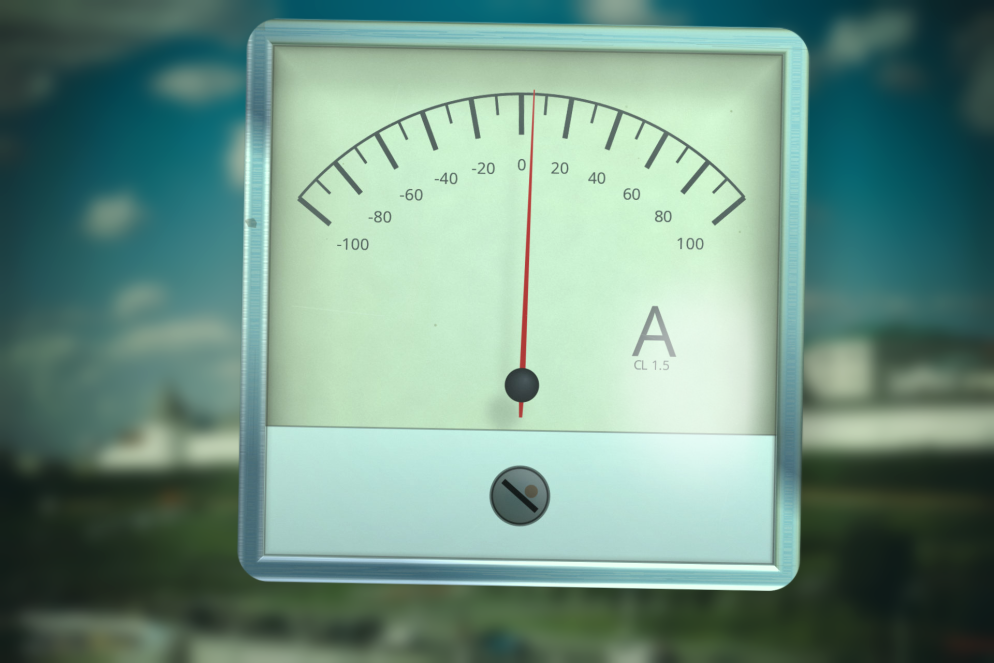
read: 5 A
